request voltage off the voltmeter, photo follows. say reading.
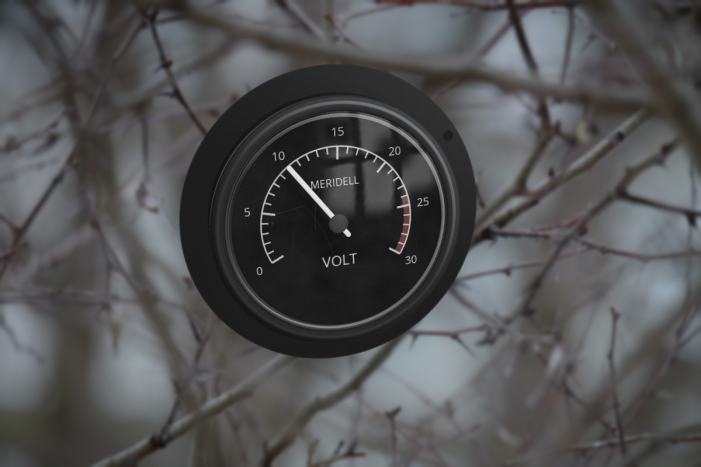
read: 10 V
